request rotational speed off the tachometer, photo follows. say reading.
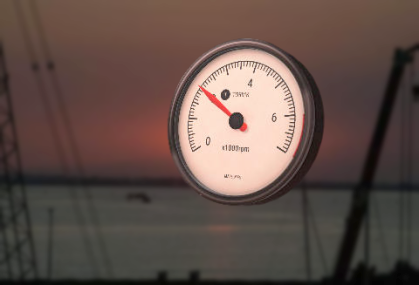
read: 2000 rpm
